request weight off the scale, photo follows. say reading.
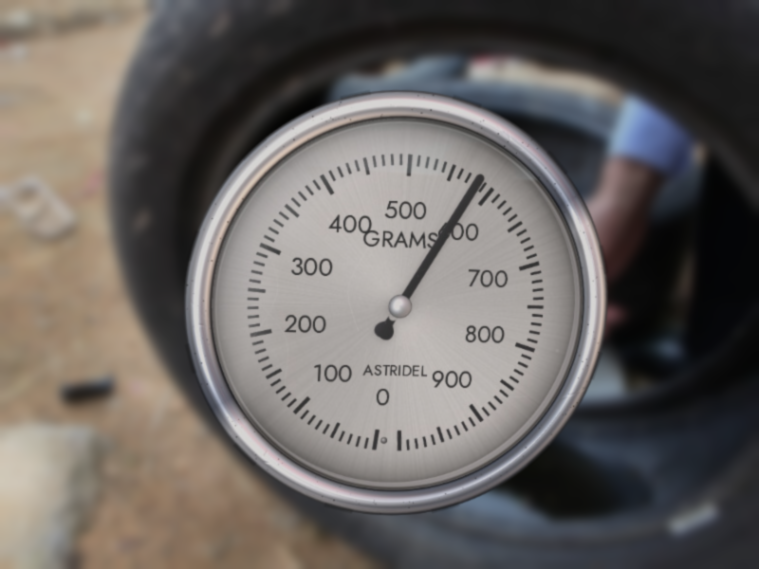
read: 580 g
